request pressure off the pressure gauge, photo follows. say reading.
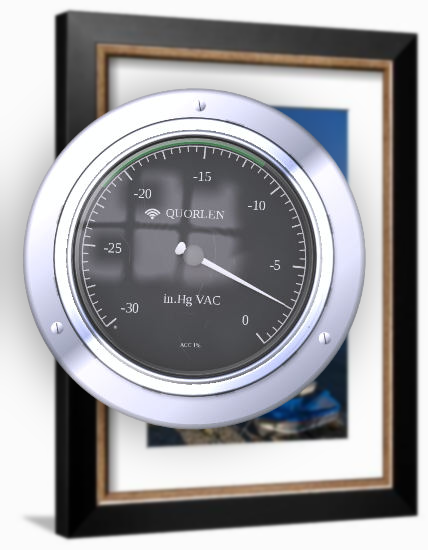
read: -2.5 inHg
